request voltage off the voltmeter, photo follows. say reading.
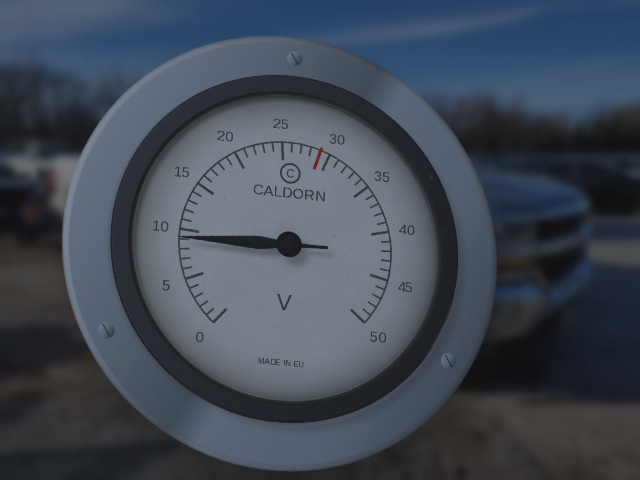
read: 9 V
